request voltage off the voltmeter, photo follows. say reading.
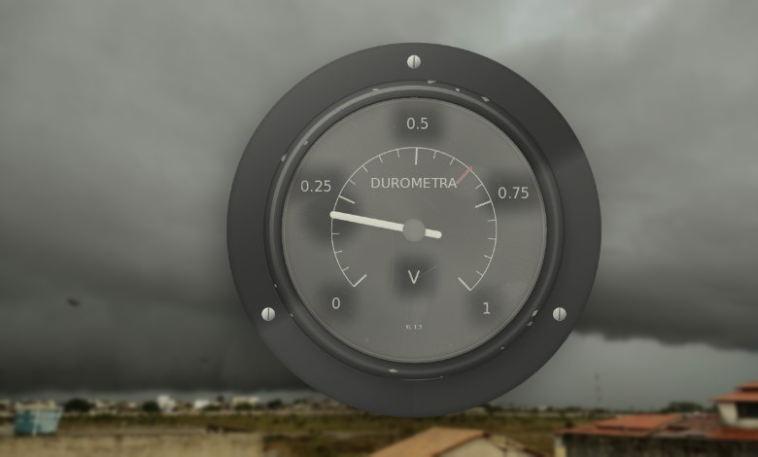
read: 0.2 V
